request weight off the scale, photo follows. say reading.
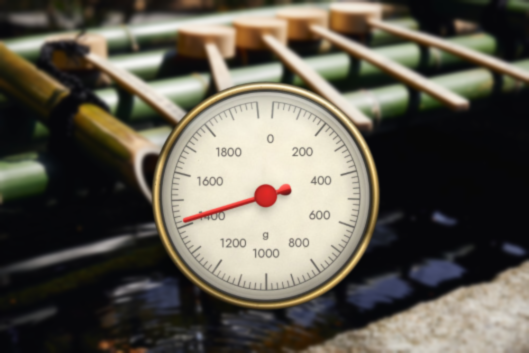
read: 1420 g
